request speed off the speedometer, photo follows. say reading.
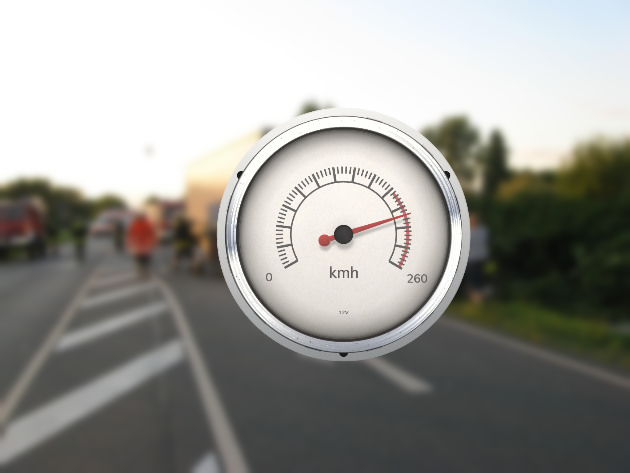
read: 208 km/h
